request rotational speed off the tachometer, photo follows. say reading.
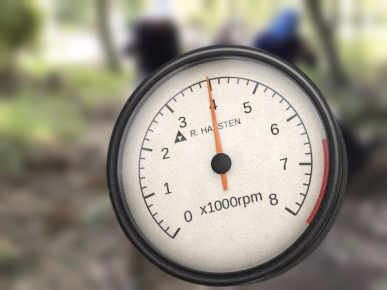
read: 4000 rpm
